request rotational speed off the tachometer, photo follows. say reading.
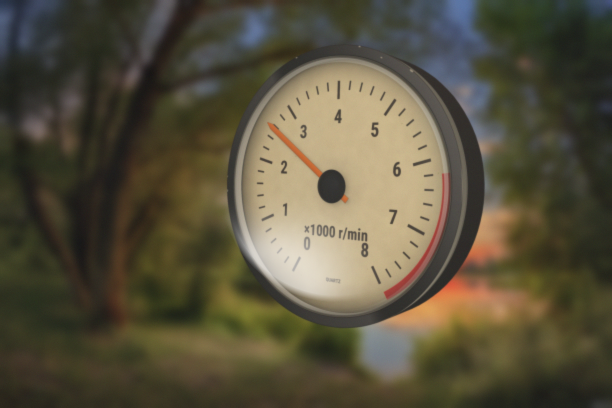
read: 2600 rpm
